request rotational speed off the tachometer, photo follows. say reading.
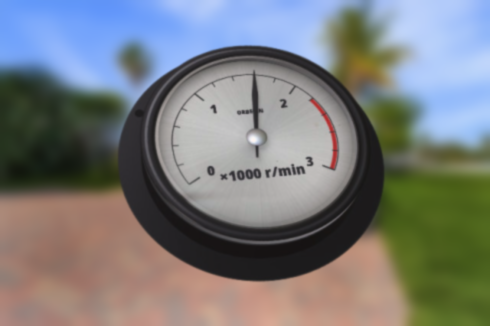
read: 1600 rpm
